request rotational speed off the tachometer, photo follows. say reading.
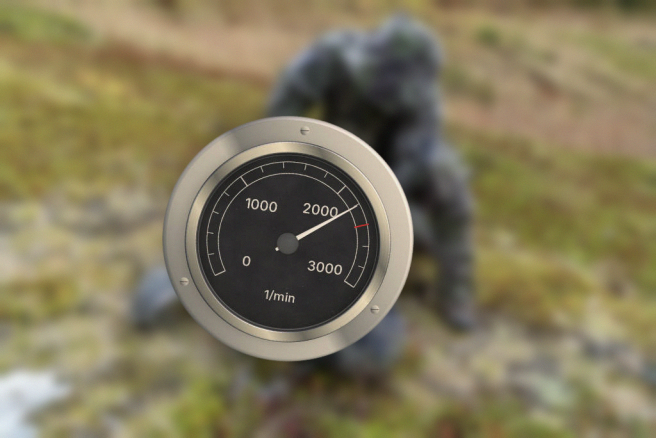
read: 2200 rpm
